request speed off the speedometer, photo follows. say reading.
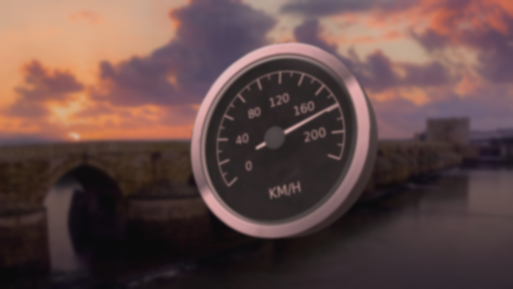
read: 180 km/h
